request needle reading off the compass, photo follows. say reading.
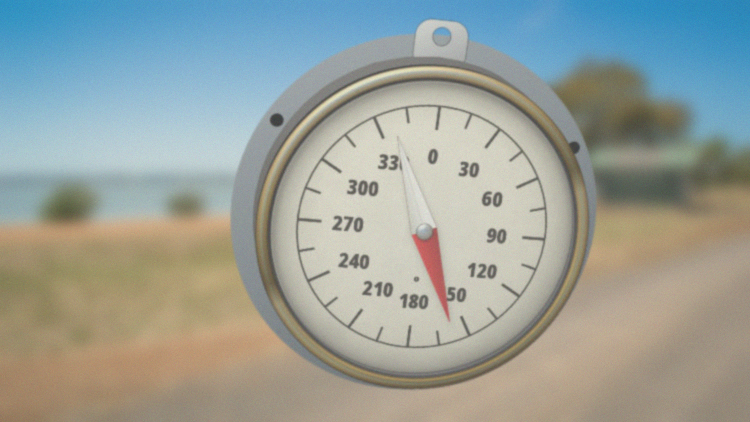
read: 157.5 °
